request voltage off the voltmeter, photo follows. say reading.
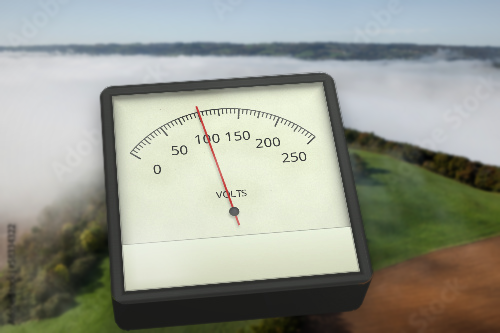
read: 100 V
